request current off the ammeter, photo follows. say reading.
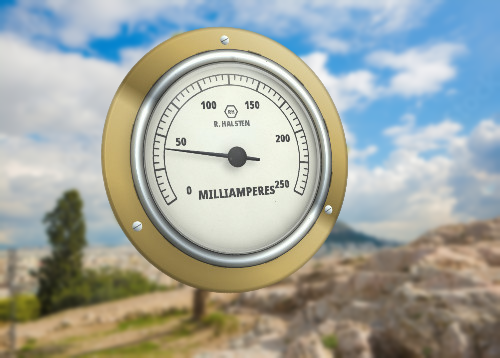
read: 40 mA
